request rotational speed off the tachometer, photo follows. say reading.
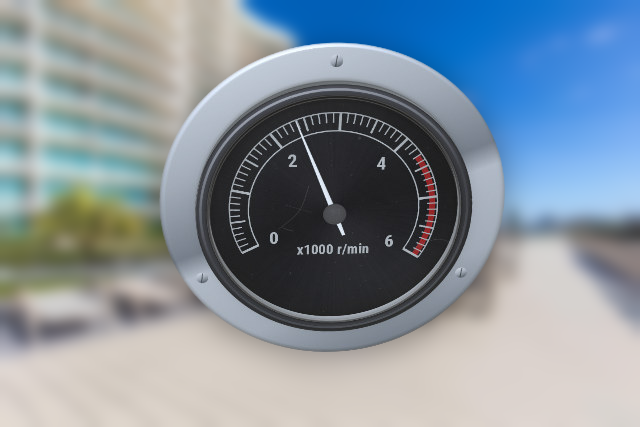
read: 2400 rpm
